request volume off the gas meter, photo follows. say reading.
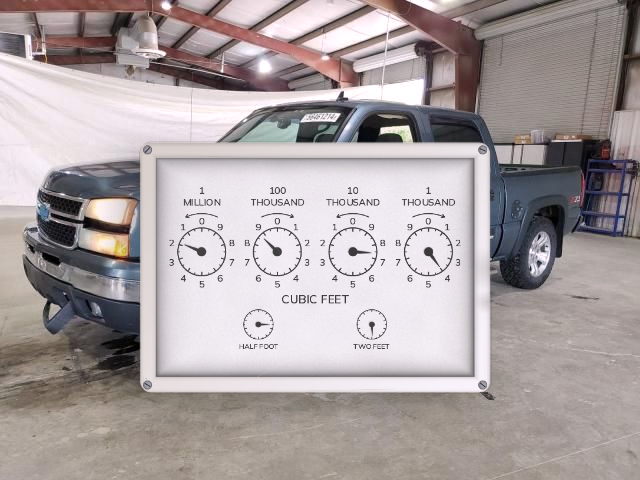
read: 187400 ft³
